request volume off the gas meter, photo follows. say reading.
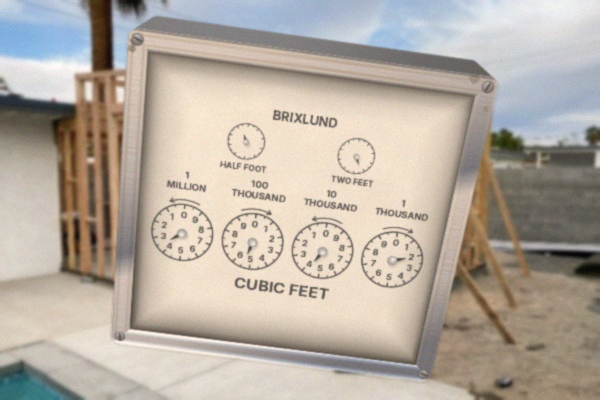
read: 354200 ft³
